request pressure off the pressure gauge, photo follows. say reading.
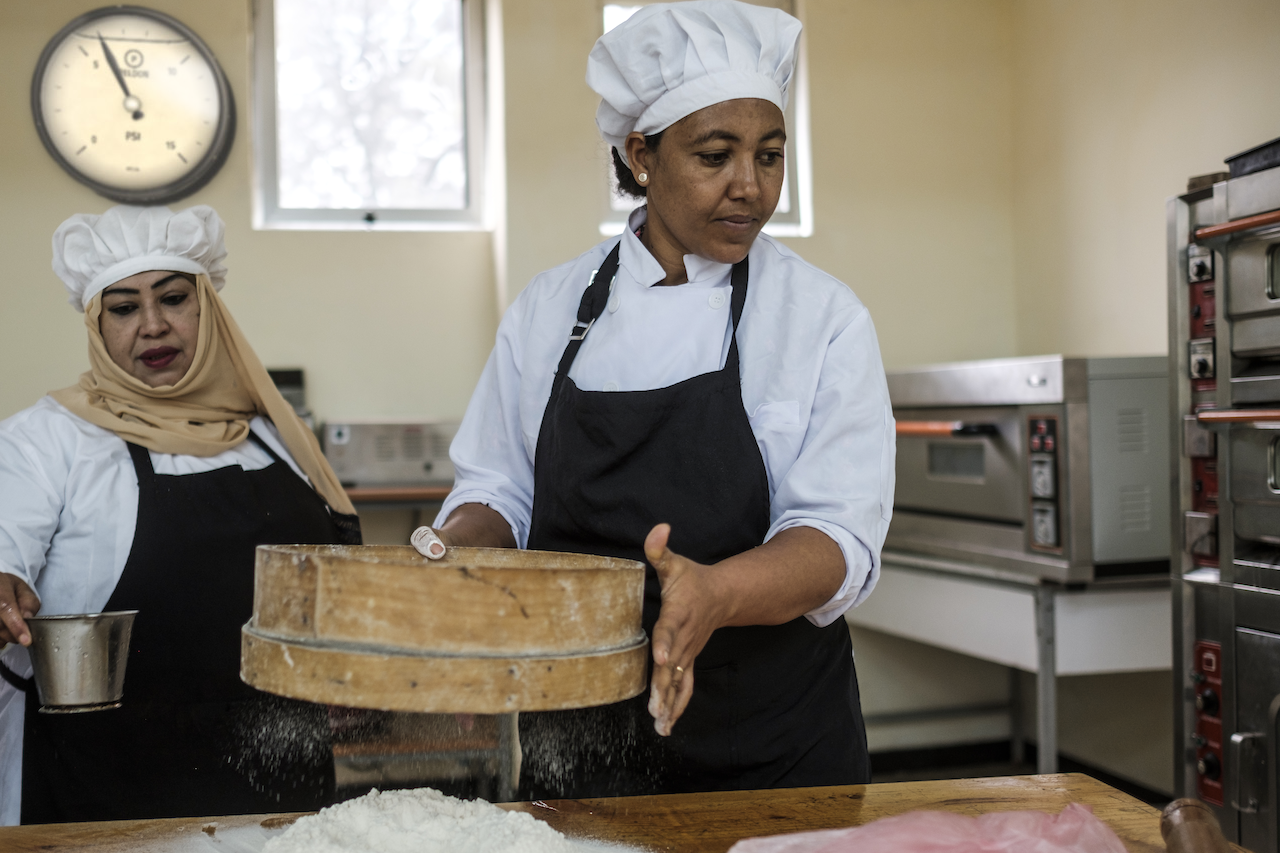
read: 6 psi
